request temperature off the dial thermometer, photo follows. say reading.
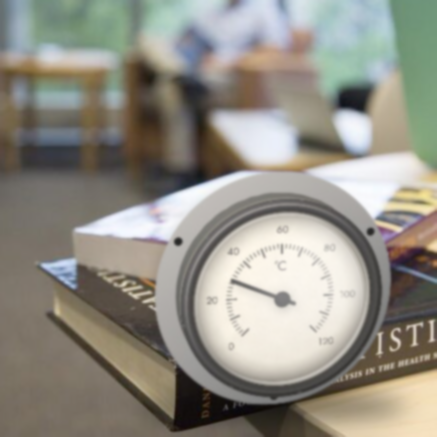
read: 30 °C
